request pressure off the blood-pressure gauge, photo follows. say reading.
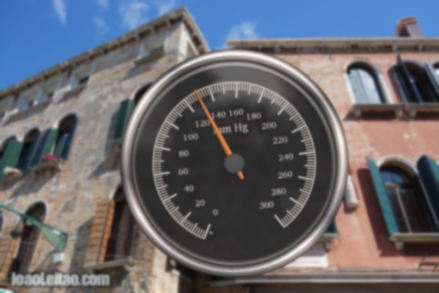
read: 130 mmHg
